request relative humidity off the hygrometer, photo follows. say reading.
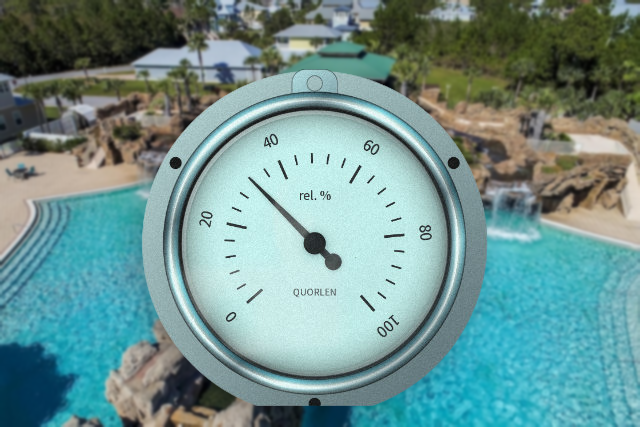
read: 32 %
